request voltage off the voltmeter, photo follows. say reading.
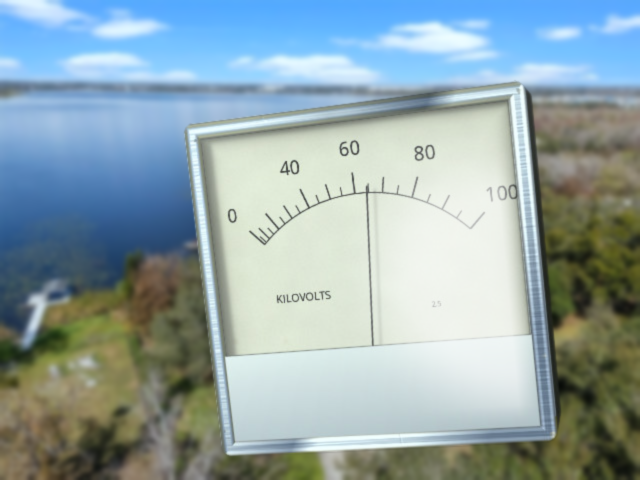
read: 65 kV
